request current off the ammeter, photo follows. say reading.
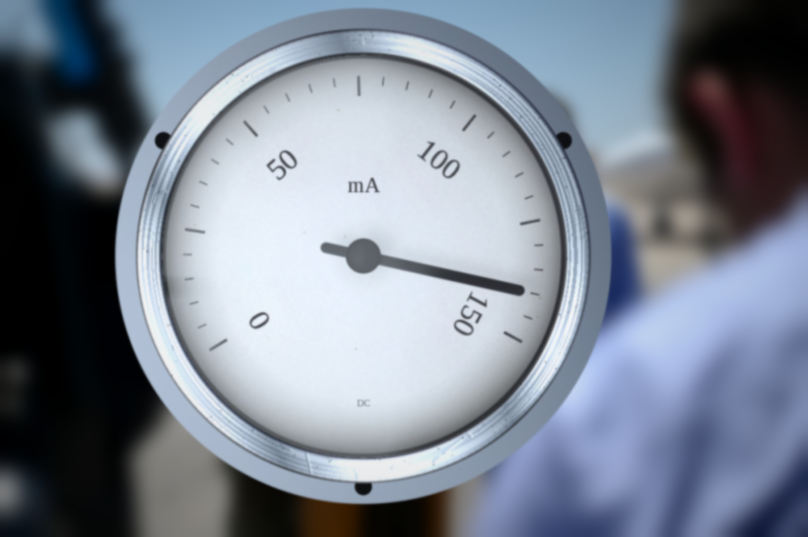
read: 140 mA
